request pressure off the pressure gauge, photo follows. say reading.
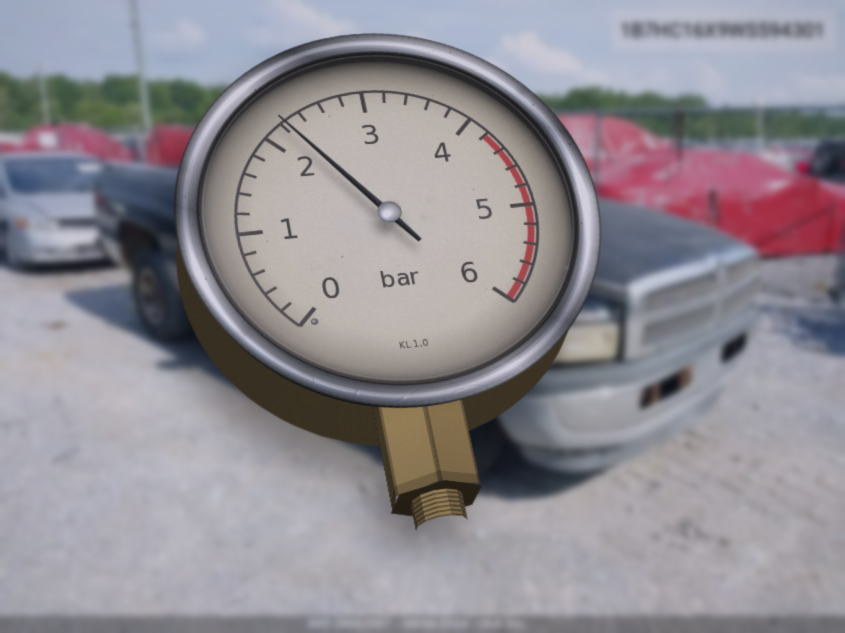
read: 2.2 bar
